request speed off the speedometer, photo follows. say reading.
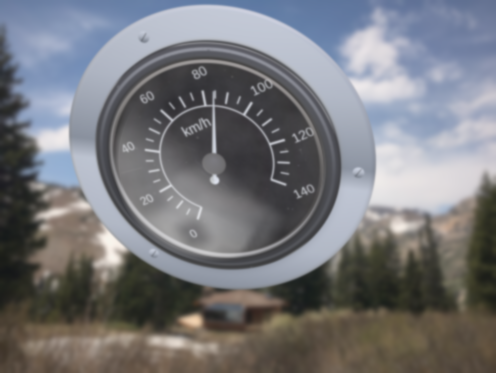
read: 85 km/h
